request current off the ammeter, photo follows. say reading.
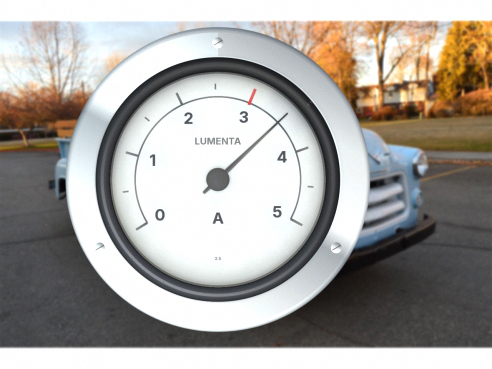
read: 3.5 A
